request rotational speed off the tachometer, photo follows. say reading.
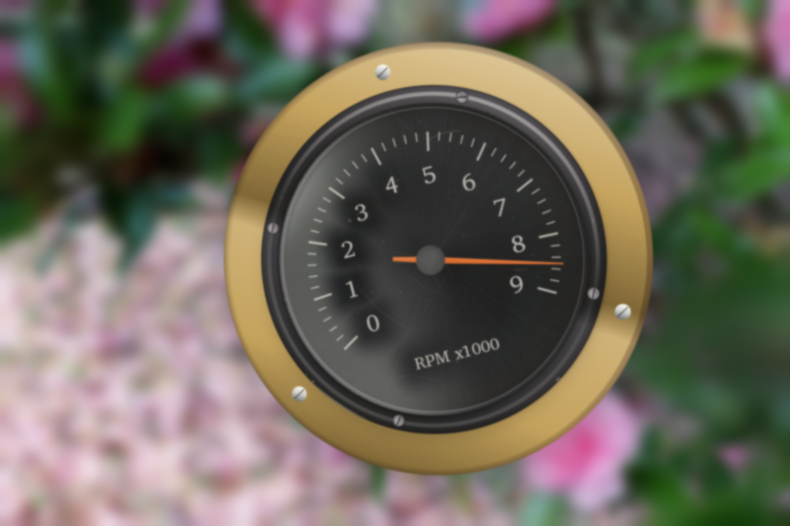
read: 8500 rpm
